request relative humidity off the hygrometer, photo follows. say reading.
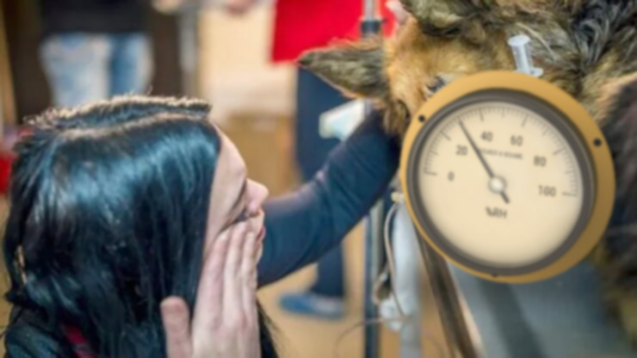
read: 30 %
